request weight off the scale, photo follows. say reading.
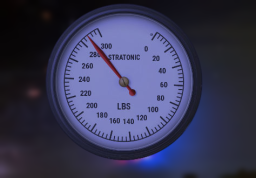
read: 288 lb
